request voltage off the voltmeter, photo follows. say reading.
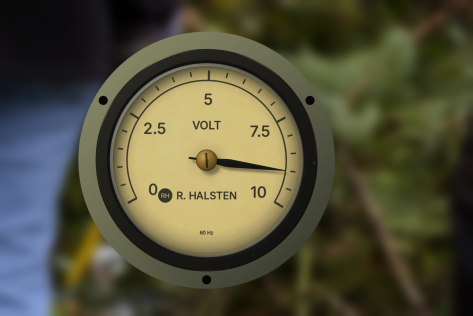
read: 9 V
